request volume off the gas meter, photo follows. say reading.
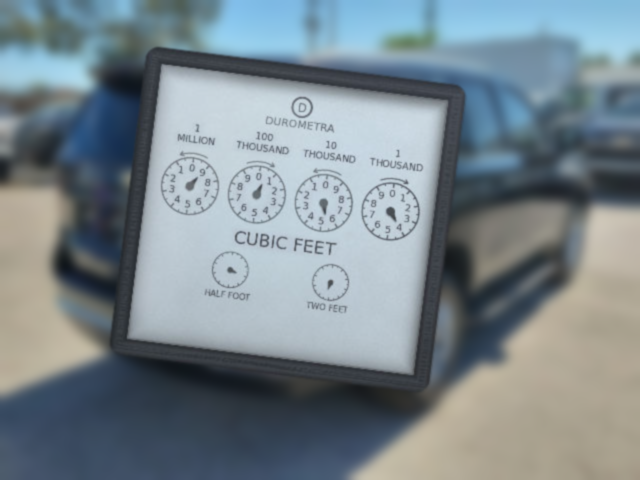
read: 905400 ft³
